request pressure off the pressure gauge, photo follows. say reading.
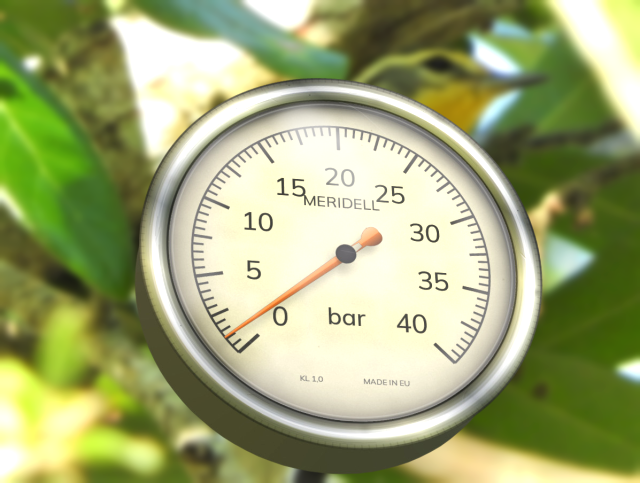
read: 1 bar
